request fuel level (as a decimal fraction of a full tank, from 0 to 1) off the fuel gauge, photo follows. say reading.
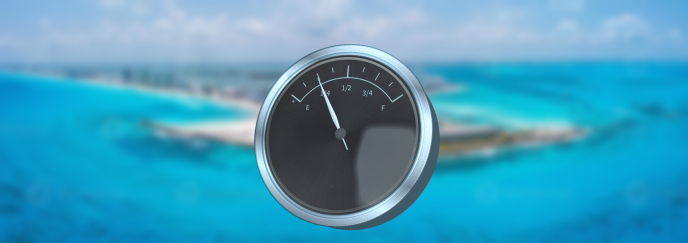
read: 0.25
